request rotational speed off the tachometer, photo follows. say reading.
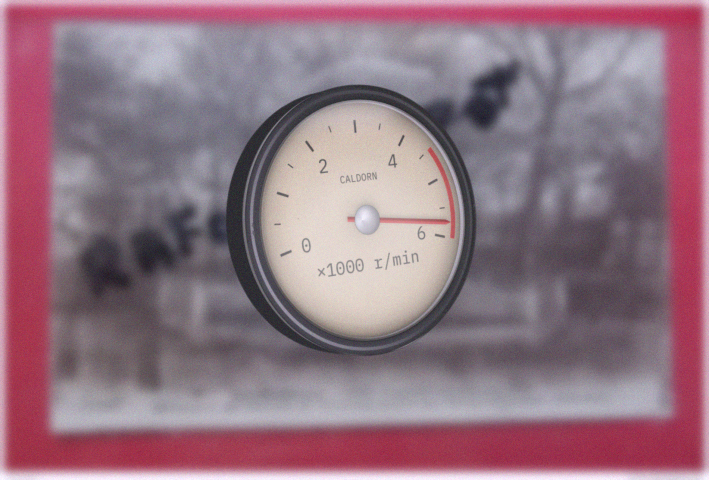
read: 5750 rpm
